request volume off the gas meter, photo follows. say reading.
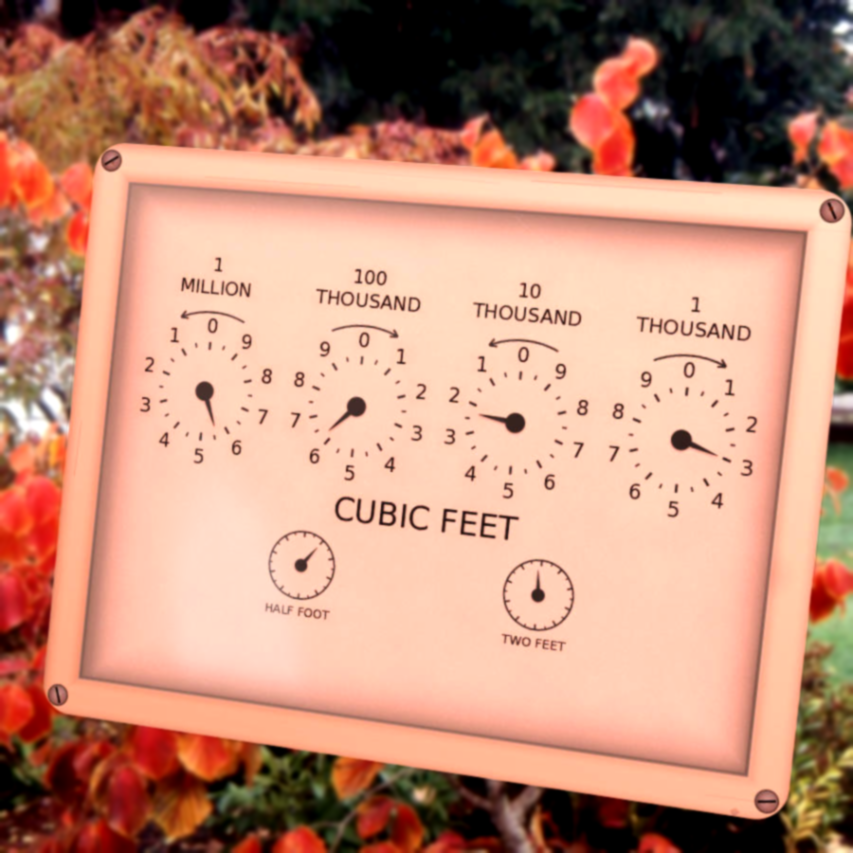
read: 562300 ft³
